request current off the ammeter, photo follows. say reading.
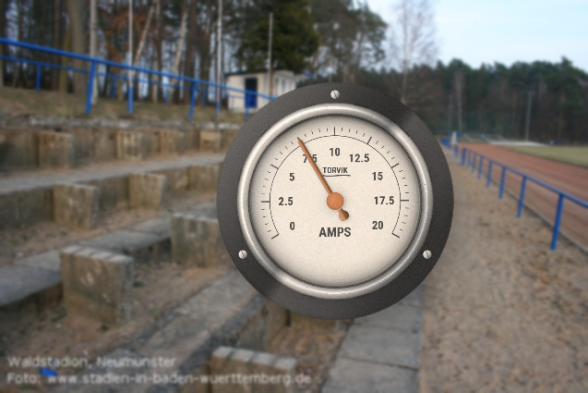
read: 7.5 A
